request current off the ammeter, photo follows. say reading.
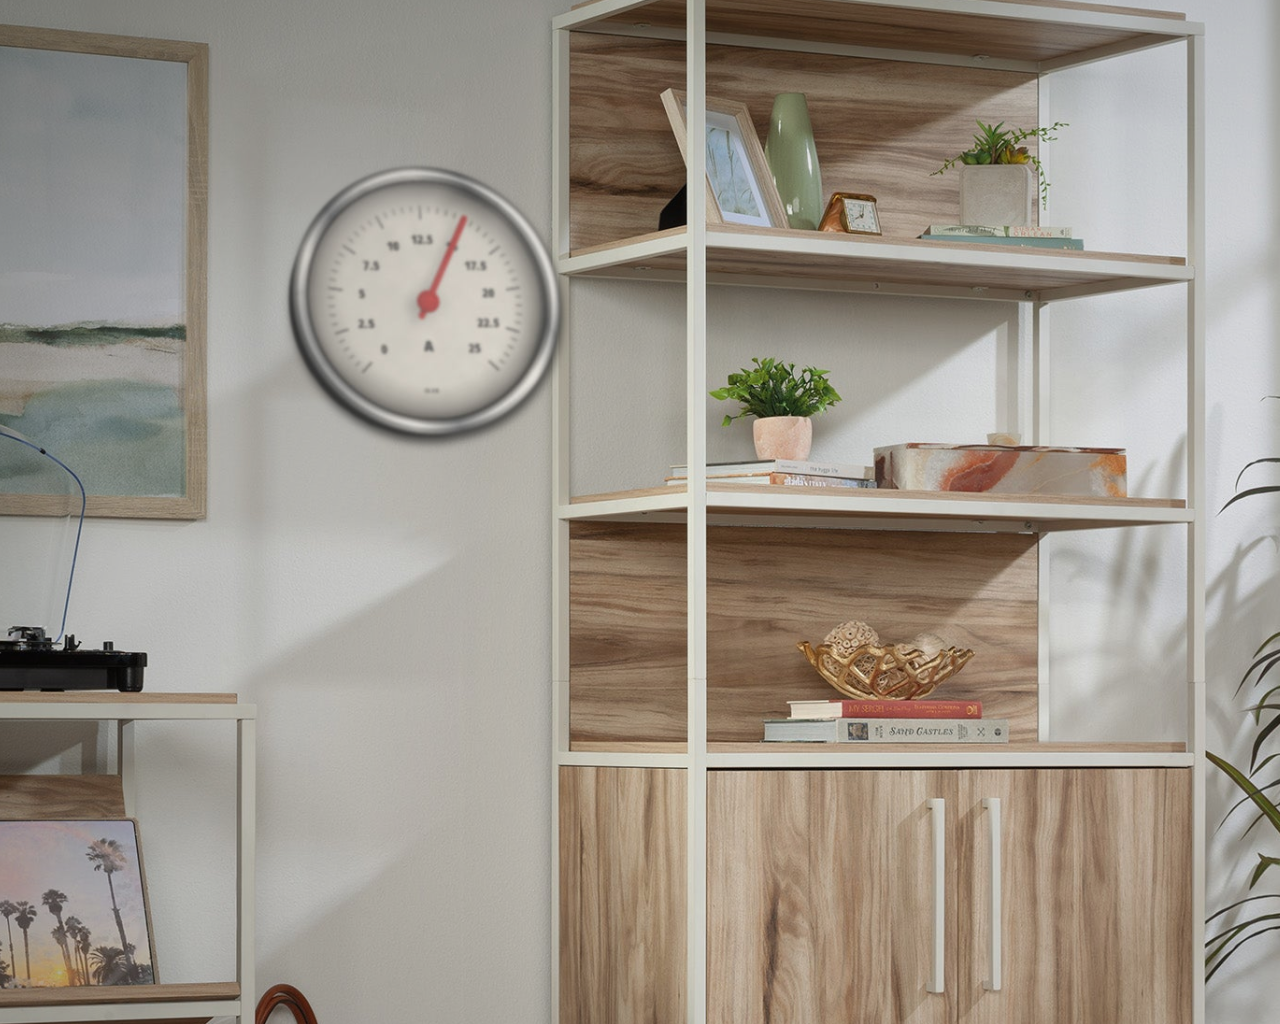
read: 15 A
